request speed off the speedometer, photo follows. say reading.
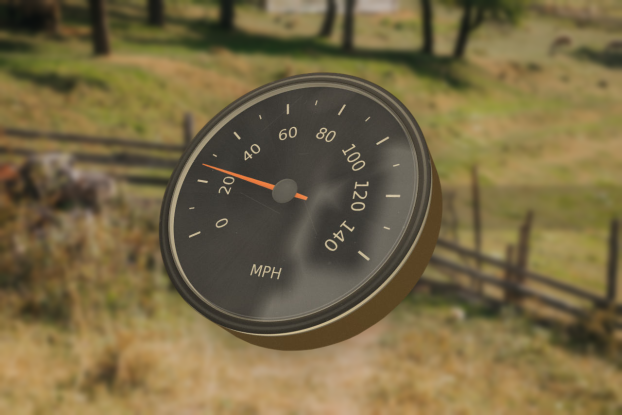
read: 25 mph
